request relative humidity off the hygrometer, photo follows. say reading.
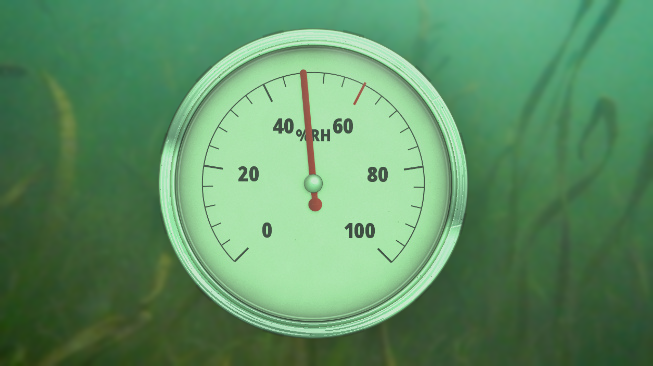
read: 48 %
